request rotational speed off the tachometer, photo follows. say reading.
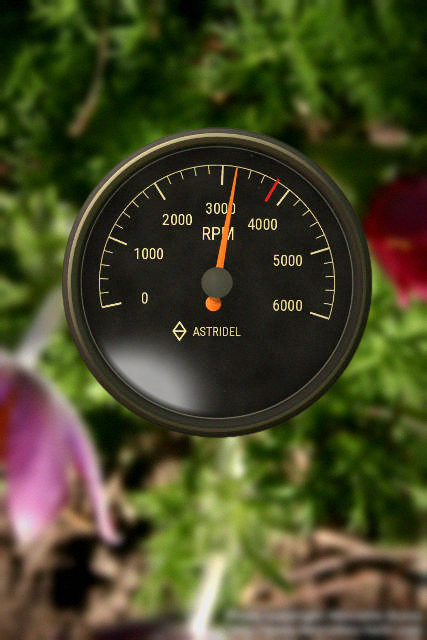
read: 3200 rpm
